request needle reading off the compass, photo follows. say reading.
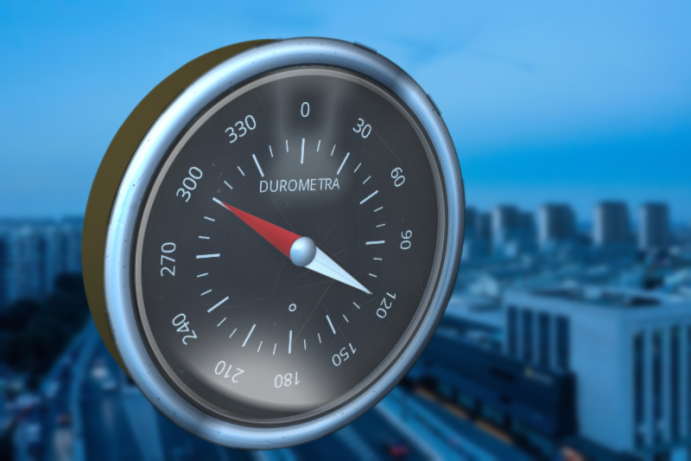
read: 300 °
